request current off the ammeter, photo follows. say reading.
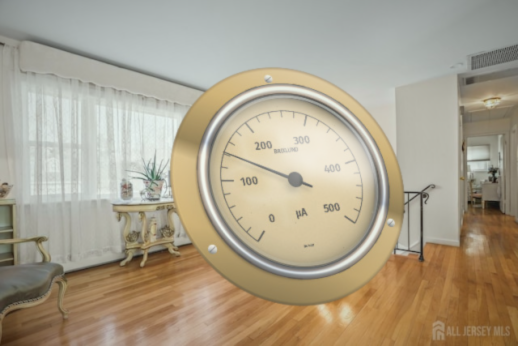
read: 140 µA
